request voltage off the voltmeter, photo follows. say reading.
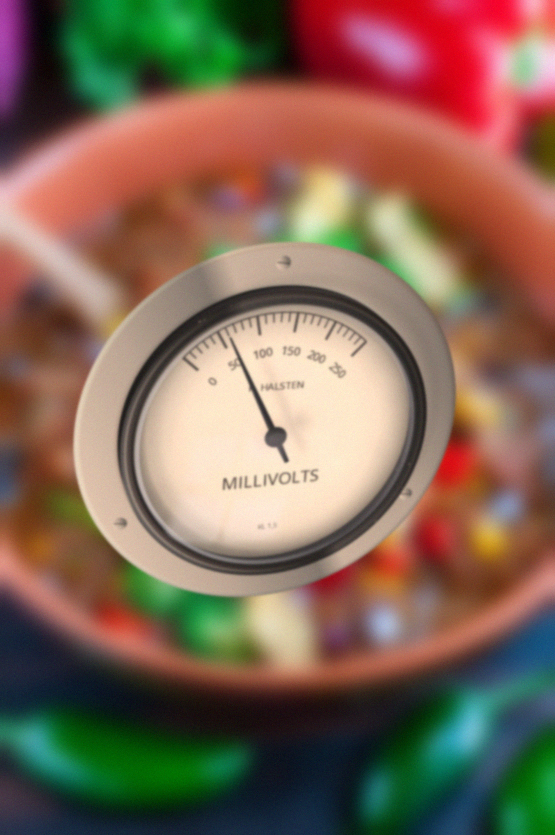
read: 60 mV
